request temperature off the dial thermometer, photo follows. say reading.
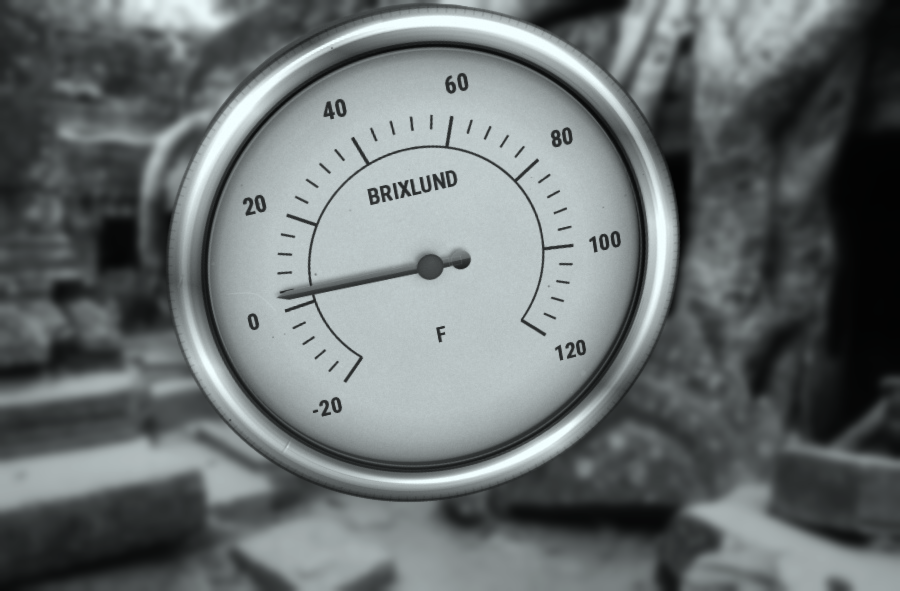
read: 4 °F
